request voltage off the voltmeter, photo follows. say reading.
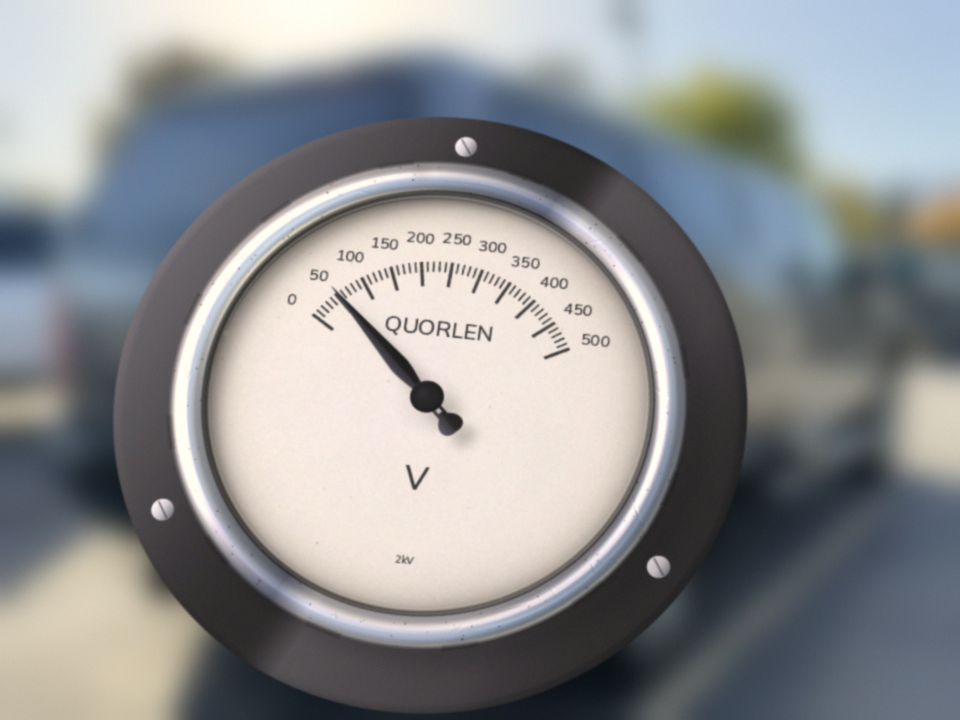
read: 50 V
